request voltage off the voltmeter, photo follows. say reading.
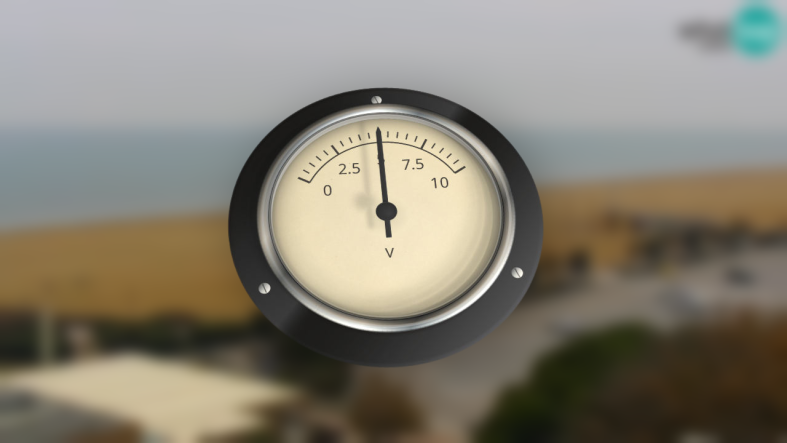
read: 5 V
